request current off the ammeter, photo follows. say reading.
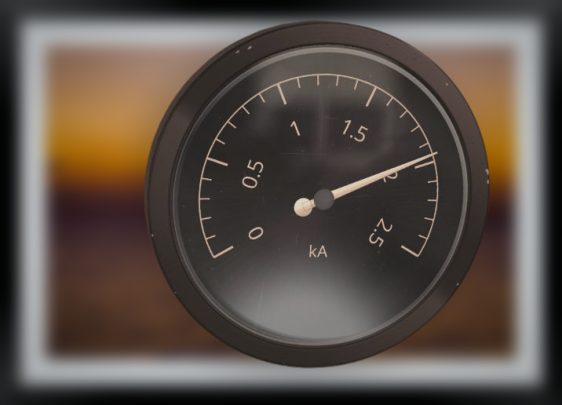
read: 1.95 kA
